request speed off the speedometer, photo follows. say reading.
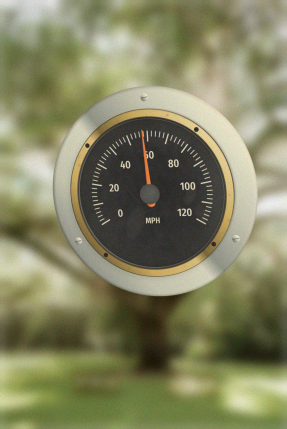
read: 58 mph
